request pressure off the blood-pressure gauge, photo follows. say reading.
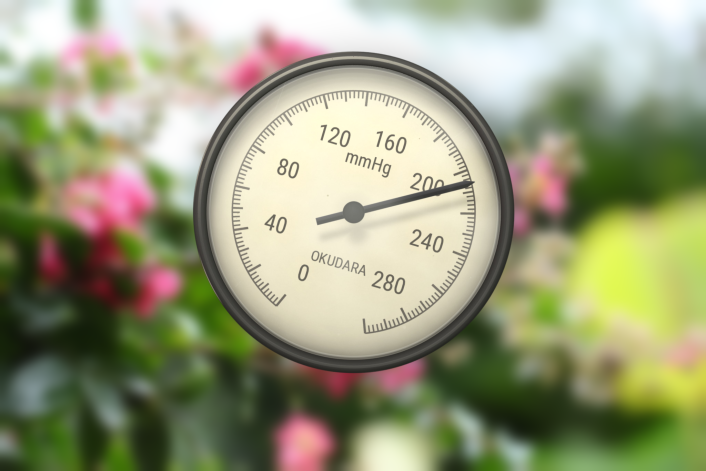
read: 206 mmHg
